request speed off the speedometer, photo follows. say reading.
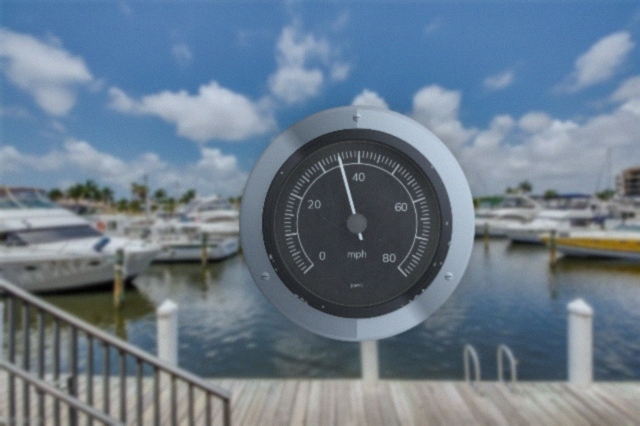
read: 35 mph
